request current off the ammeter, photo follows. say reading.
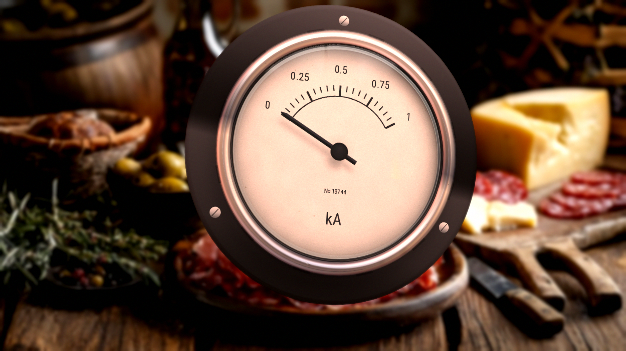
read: 0 kA
